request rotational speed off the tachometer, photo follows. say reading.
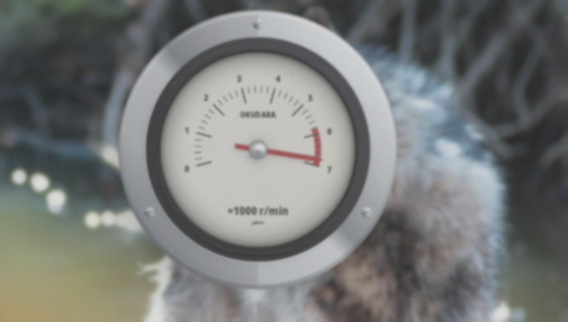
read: 6800 rpm
